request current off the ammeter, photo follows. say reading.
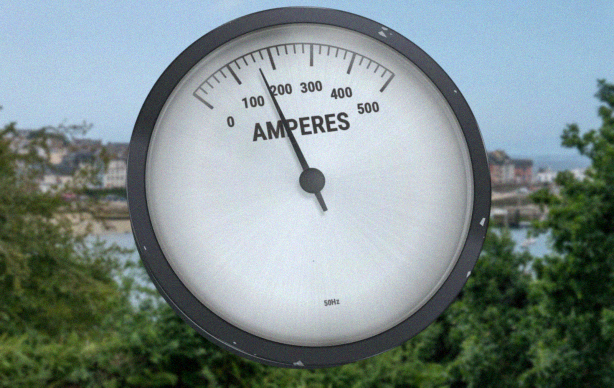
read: 160 A
